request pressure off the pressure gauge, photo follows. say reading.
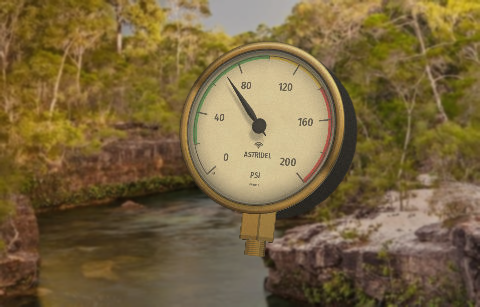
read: 70 psi
